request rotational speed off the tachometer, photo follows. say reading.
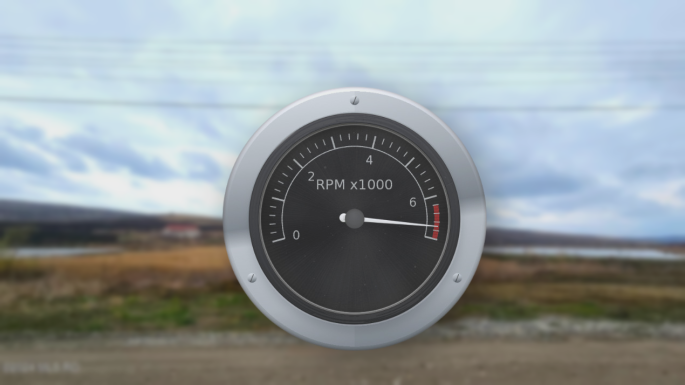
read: 6700 rpm
